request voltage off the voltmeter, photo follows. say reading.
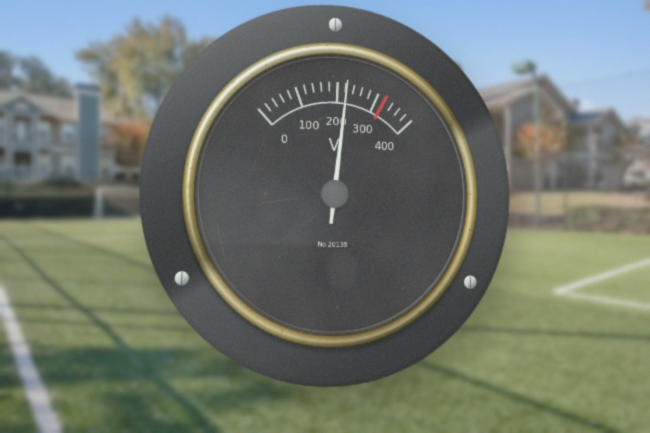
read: 220 V
